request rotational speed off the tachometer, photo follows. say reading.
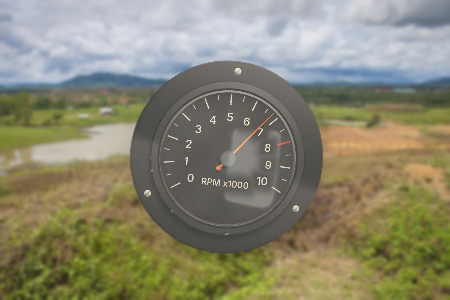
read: 6750 rpm
